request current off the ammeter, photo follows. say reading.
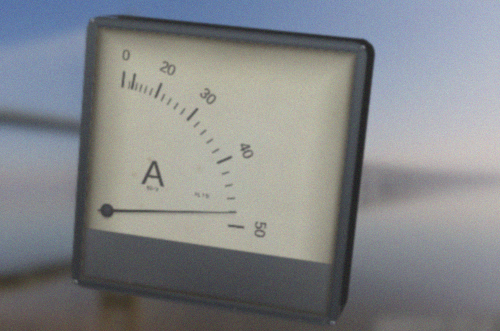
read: 48 A
